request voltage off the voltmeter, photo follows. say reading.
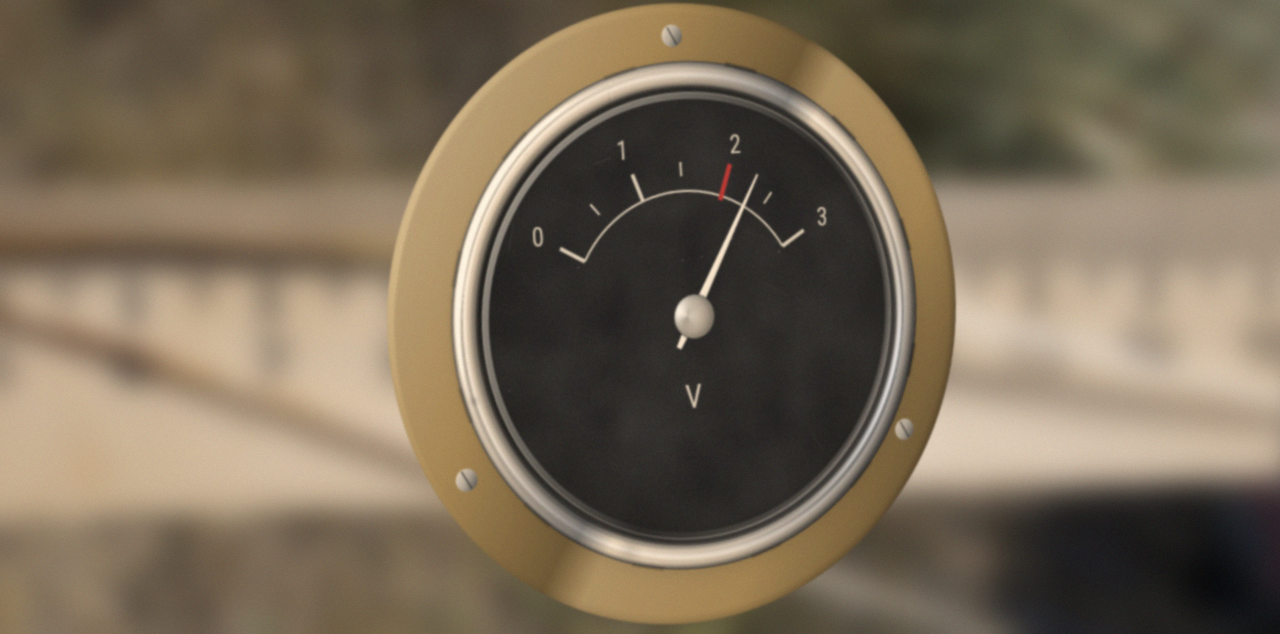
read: 2.25 V
